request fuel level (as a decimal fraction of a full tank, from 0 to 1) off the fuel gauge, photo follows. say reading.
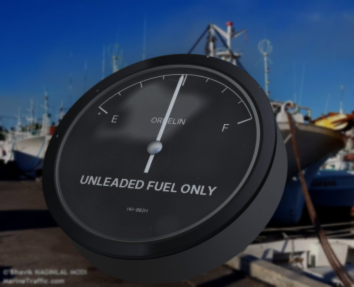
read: 0.5
